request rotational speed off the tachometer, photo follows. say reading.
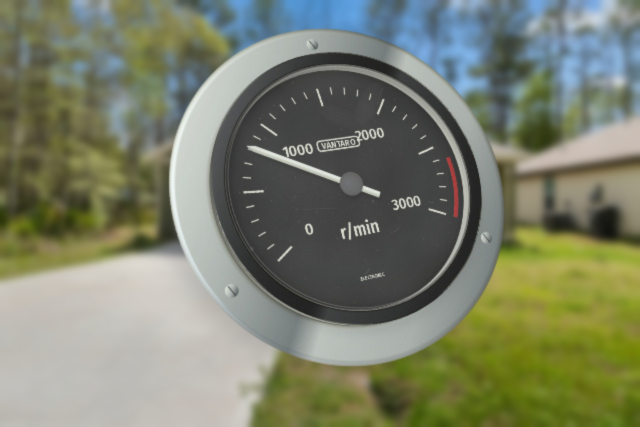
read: 800 rpm
